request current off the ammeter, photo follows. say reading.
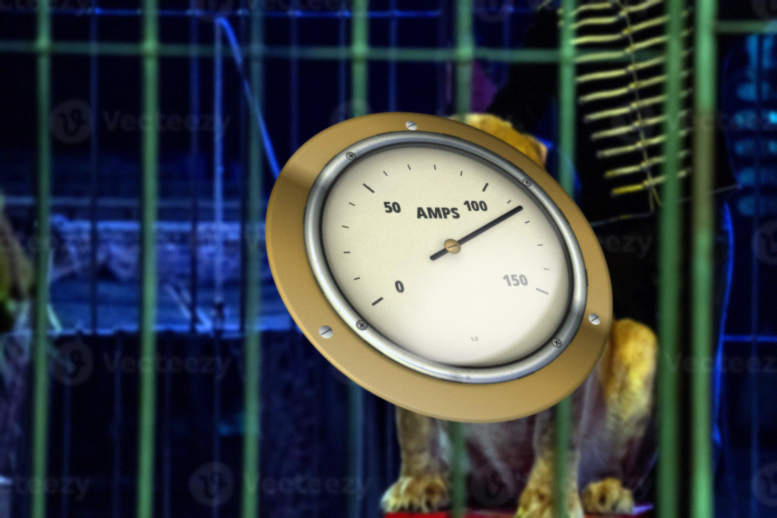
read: 115 A
